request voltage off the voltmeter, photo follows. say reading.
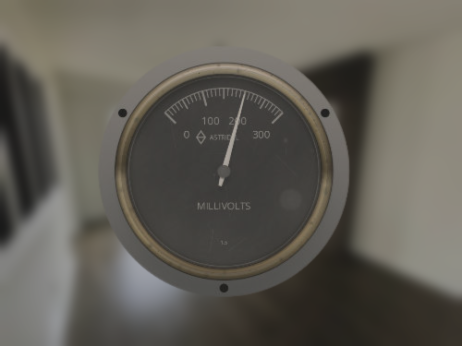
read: 200 mV
